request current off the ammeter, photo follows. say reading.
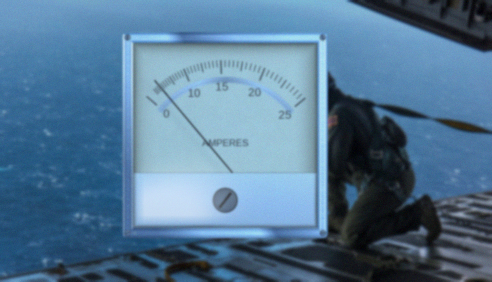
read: 5 A
